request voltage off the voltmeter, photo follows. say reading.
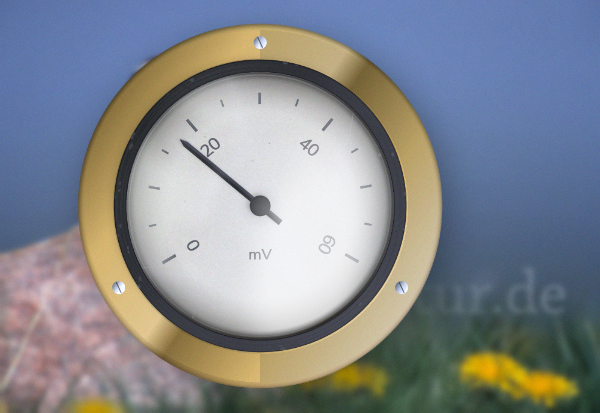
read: 17.5 mV
